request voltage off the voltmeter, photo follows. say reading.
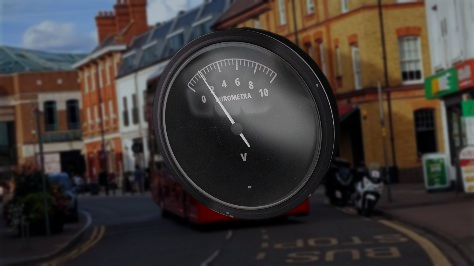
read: 2 V
